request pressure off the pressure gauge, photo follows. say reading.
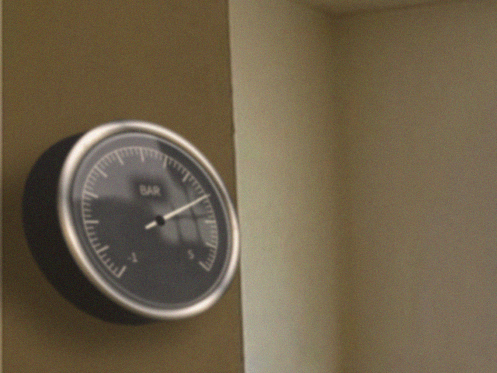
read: 3.5 bar
